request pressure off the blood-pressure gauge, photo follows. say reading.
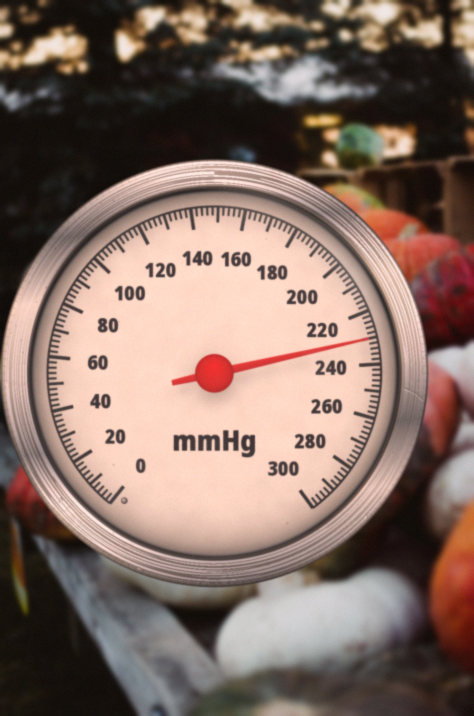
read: 230 mmHg
